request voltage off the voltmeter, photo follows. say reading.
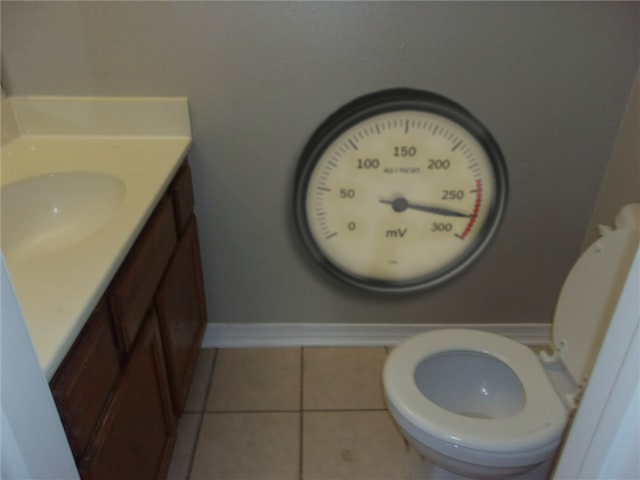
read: 275 mV
